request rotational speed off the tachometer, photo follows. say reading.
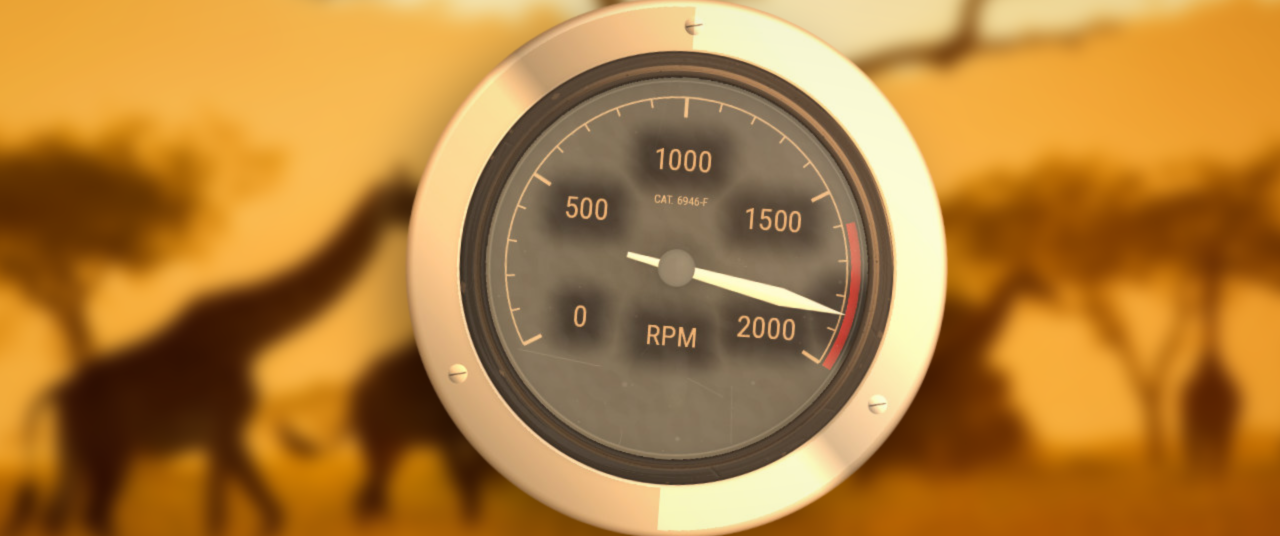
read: 1850 rpm
